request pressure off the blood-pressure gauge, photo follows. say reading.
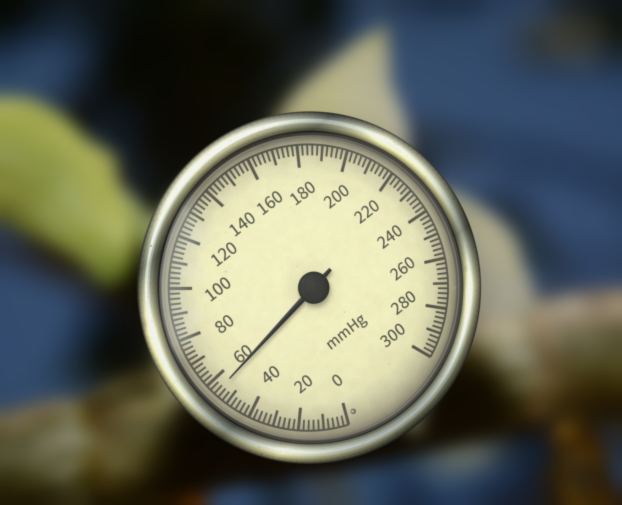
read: 56 mmHg
